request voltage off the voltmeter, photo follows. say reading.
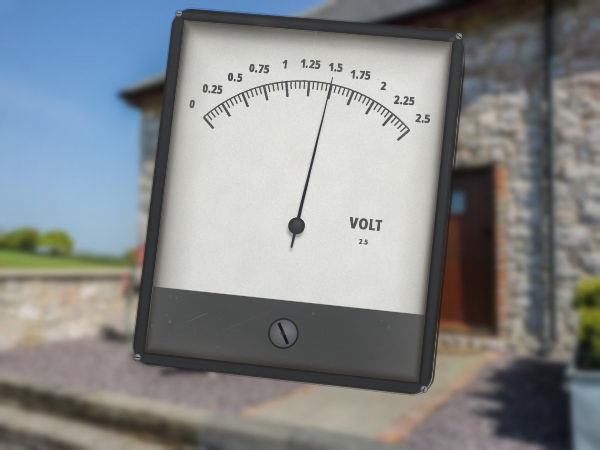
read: 1.5 V
